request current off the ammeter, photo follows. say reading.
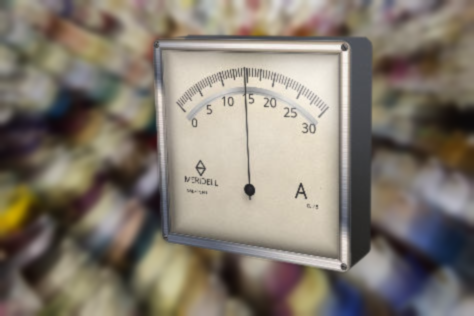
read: 15 A
